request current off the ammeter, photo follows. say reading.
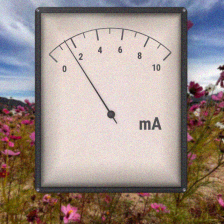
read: 1.5 mA
